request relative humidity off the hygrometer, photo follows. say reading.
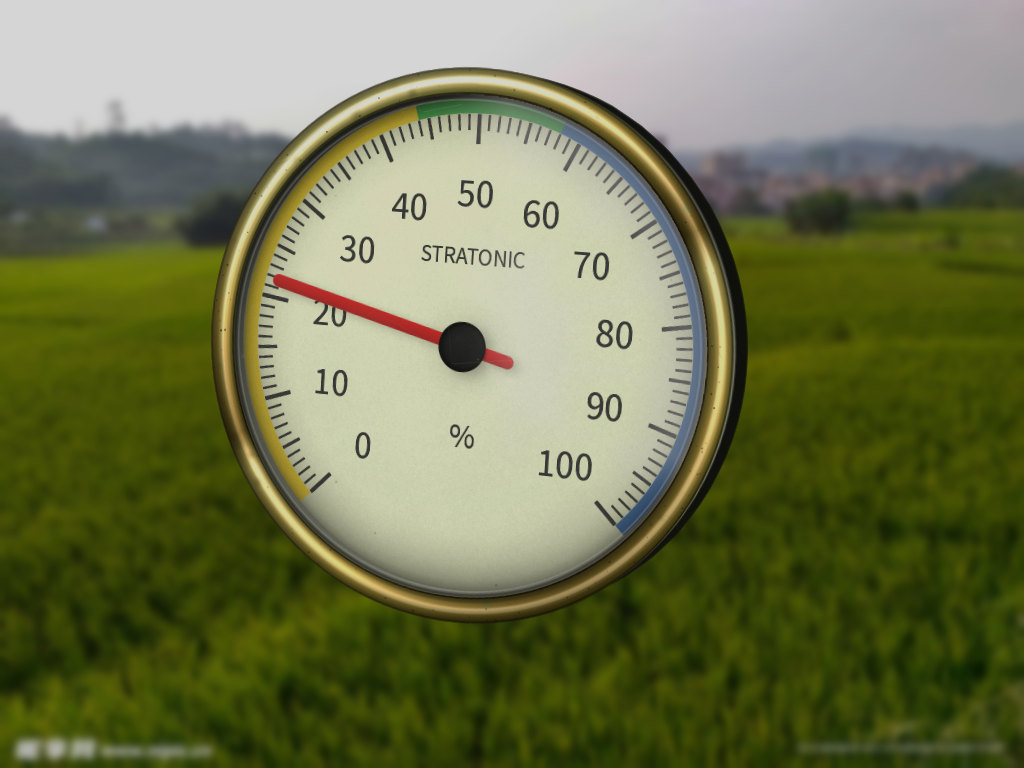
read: 22 %
